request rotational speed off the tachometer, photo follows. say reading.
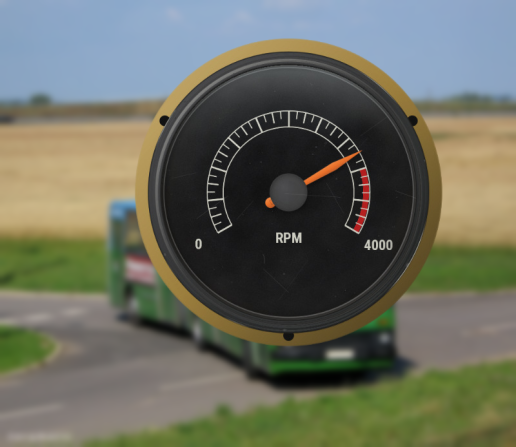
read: 3000 rpm
